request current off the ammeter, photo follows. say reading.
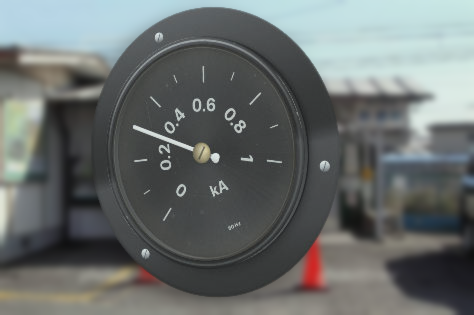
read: 0.3 kA
